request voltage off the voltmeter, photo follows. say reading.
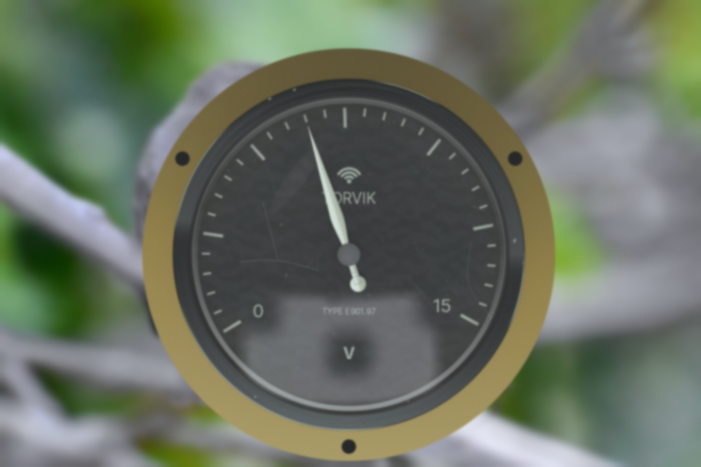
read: 6.5 V
